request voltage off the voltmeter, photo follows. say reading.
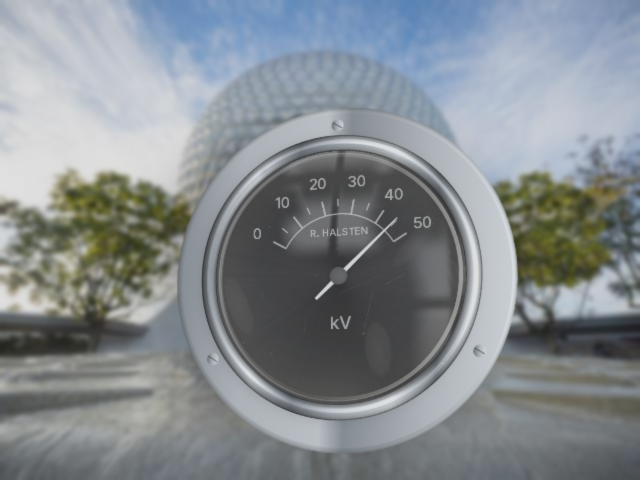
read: 45 kV
